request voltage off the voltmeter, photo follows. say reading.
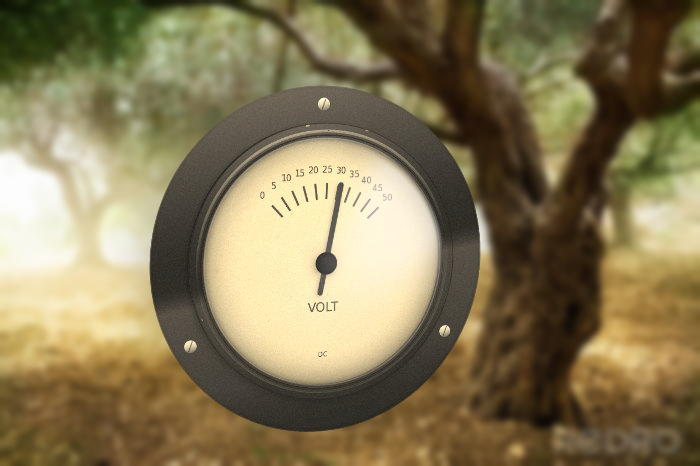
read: 30 V
